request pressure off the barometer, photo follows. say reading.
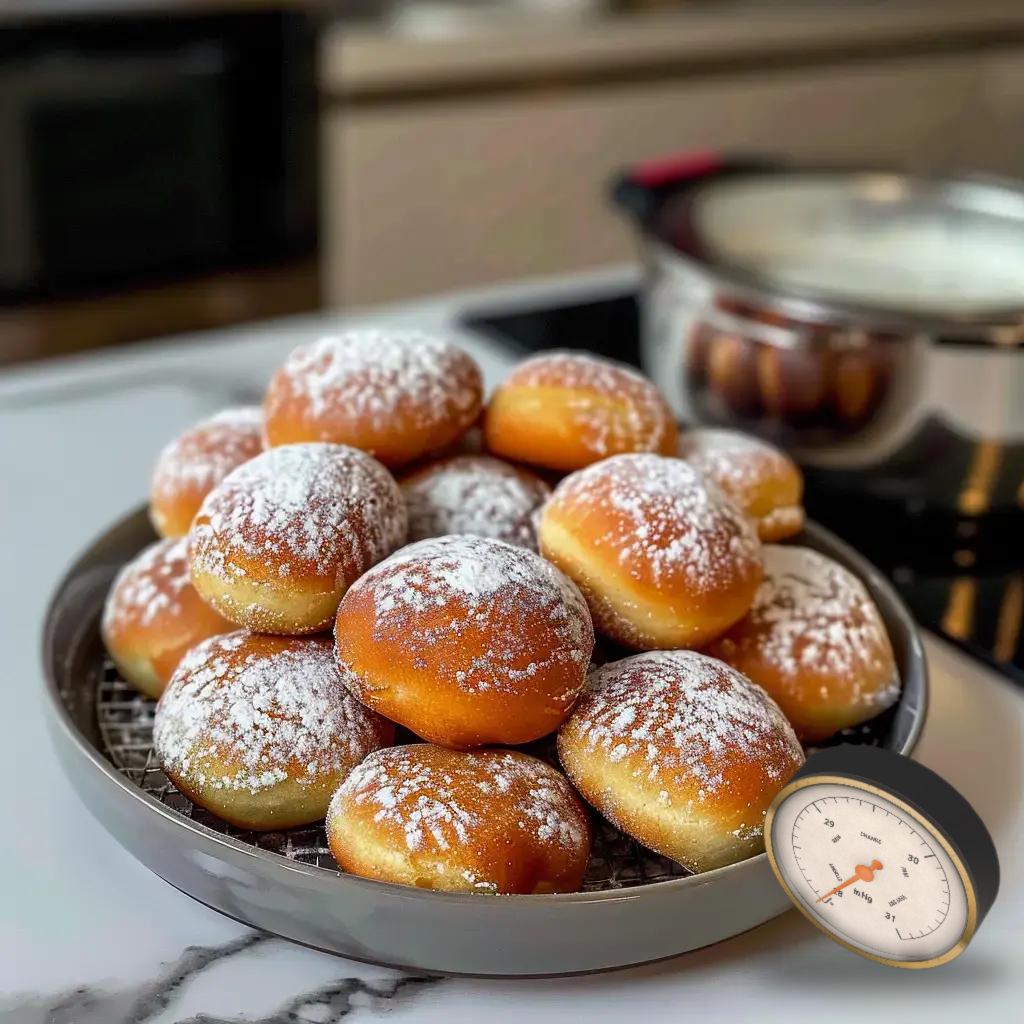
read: 28.05 inHg
